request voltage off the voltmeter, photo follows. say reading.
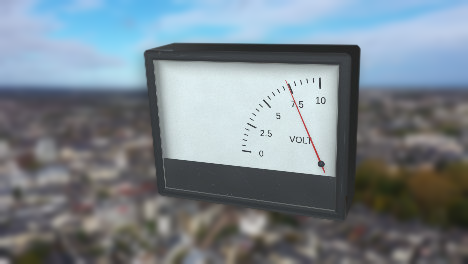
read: 7.5 V
